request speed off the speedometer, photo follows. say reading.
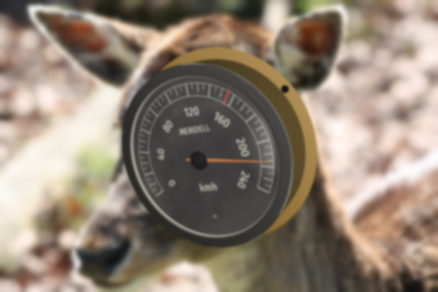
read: 215 km/h
